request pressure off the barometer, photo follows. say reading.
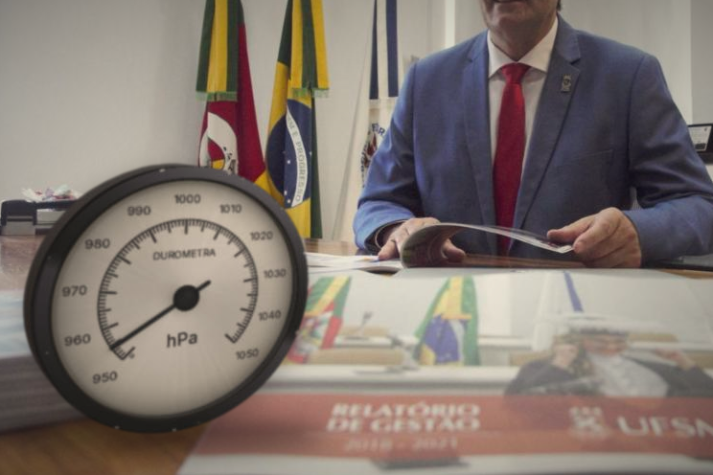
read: 955 hPa
